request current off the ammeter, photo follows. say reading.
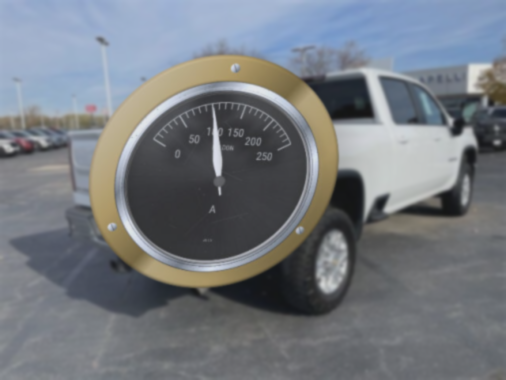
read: 100 A
